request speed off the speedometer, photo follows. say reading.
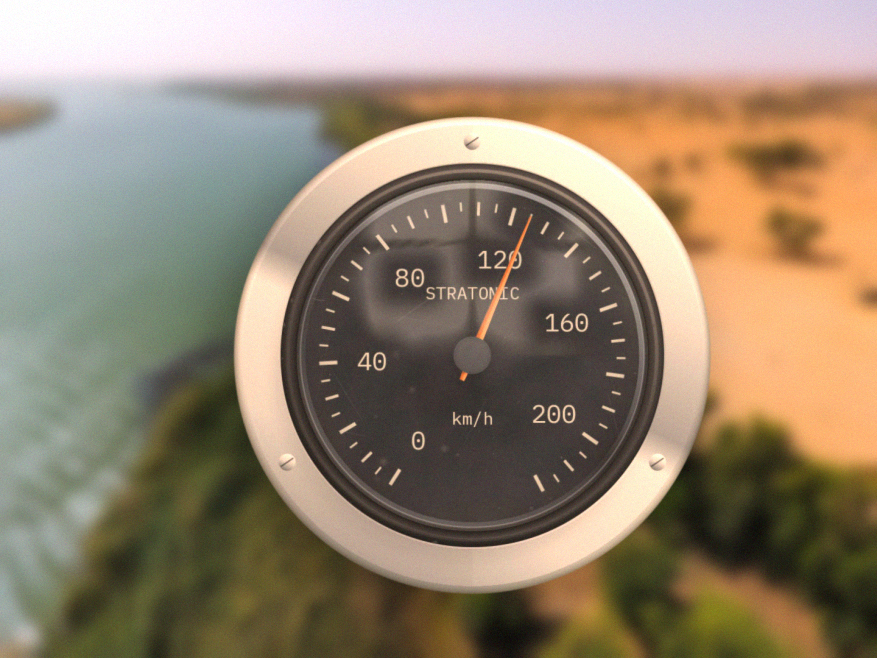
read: 125 km/h
